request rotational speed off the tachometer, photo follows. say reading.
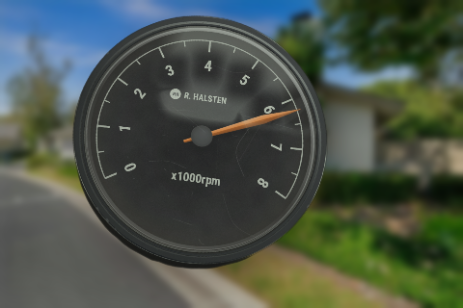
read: 6250 rpm
